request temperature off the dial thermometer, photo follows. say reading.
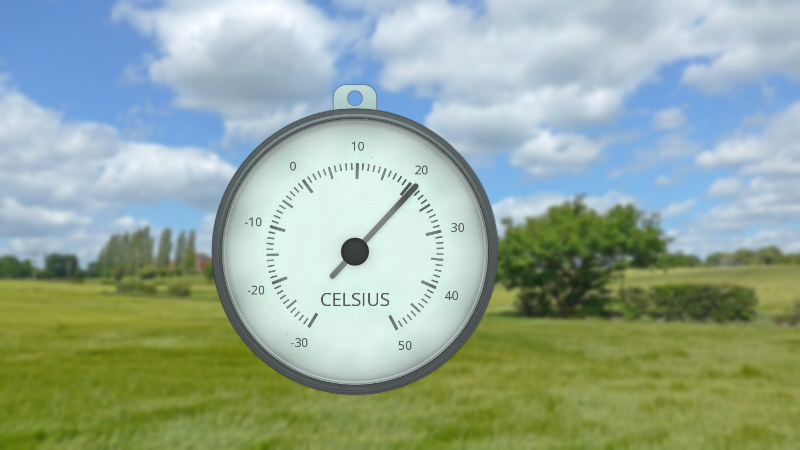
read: 21 °C
